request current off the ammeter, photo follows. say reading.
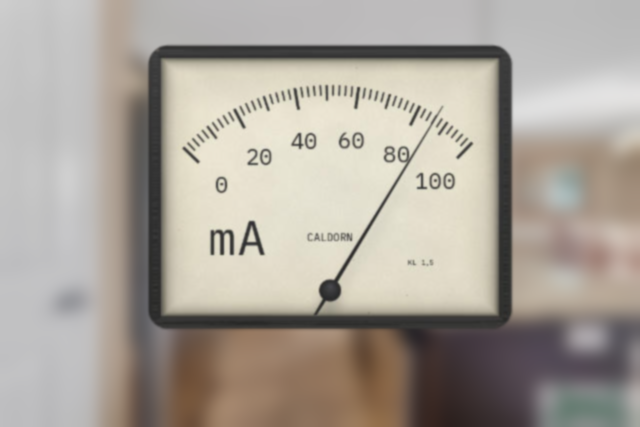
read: 86 mA
